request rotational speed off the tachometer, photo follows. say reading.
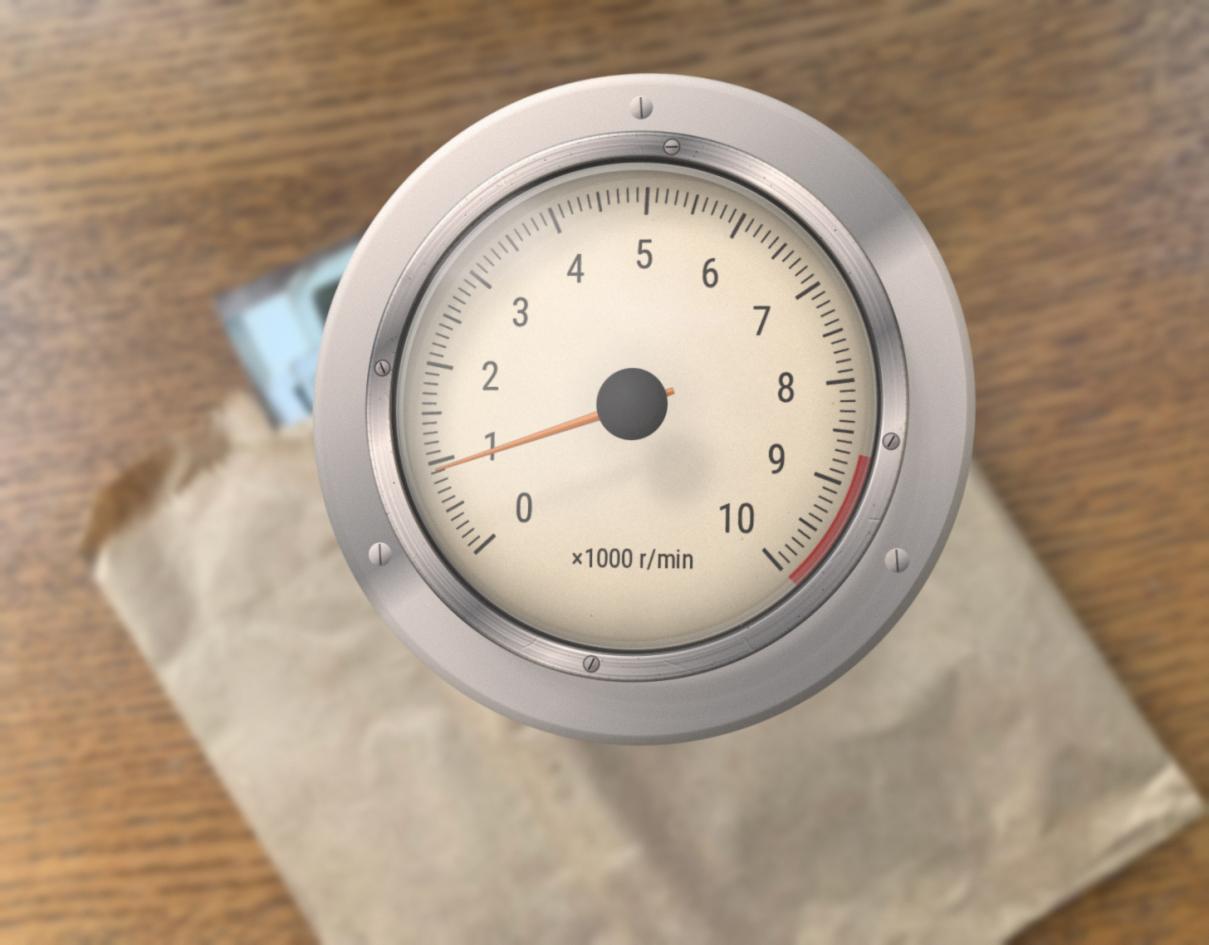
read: 900 rpm
